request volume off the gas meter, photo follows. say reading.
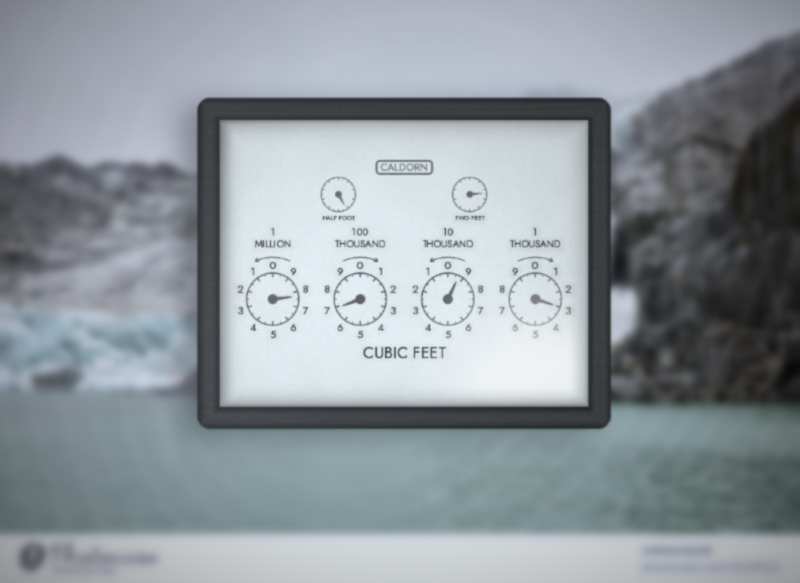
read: 769300 ft³
